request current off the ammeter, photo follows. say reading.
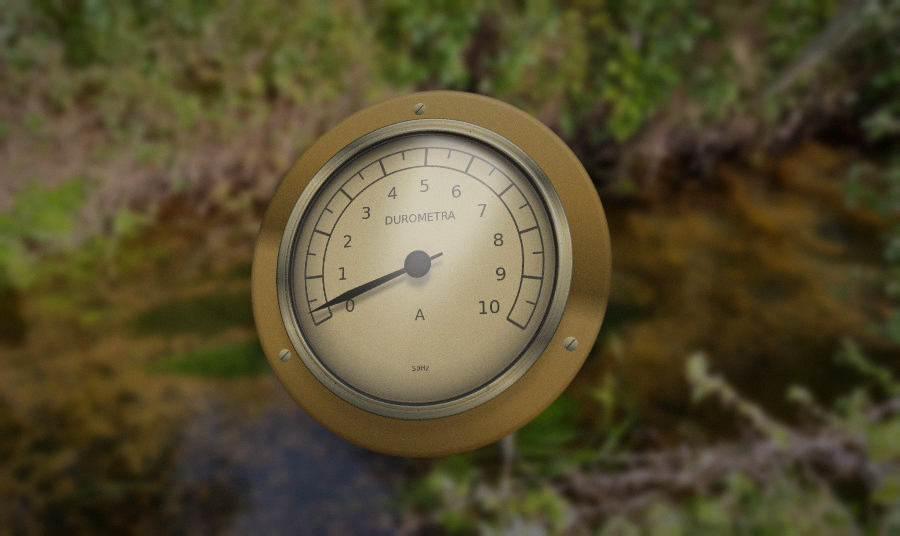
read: 0.25 A
